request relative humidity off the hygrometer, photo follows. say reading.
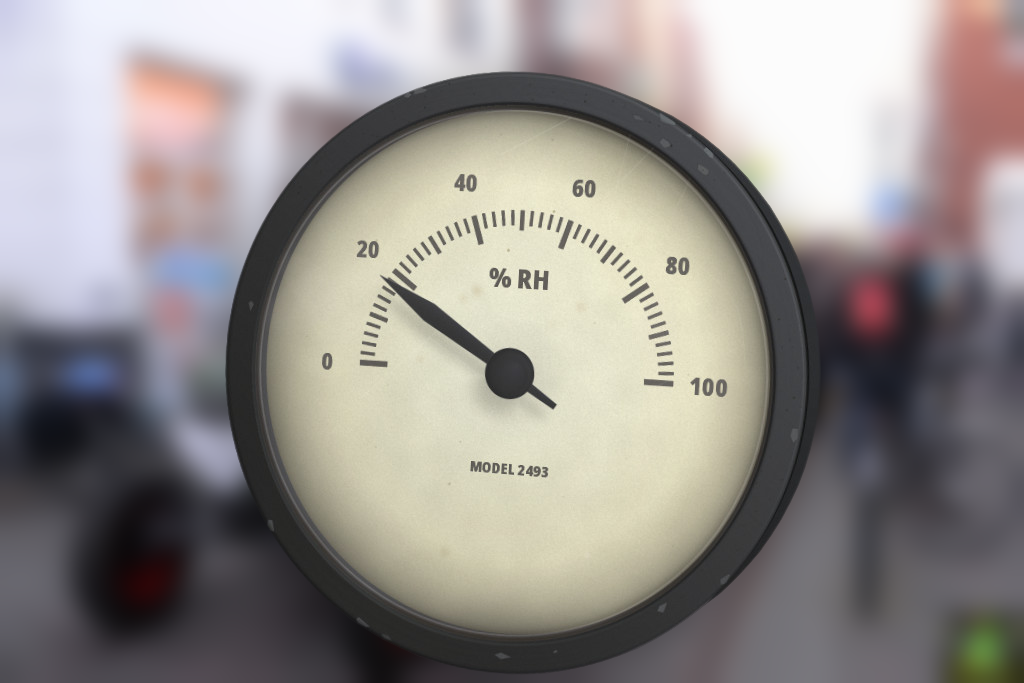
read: 18 %
